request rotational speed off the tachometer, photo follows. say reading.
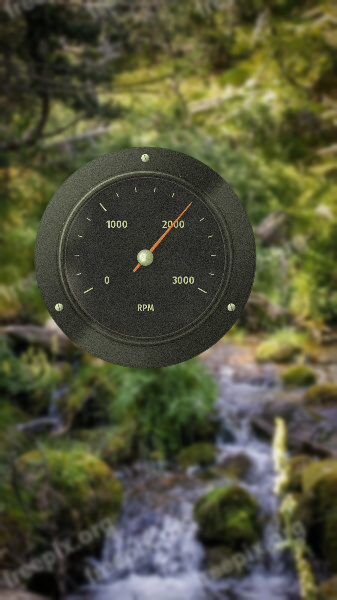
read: 2000 rpm
